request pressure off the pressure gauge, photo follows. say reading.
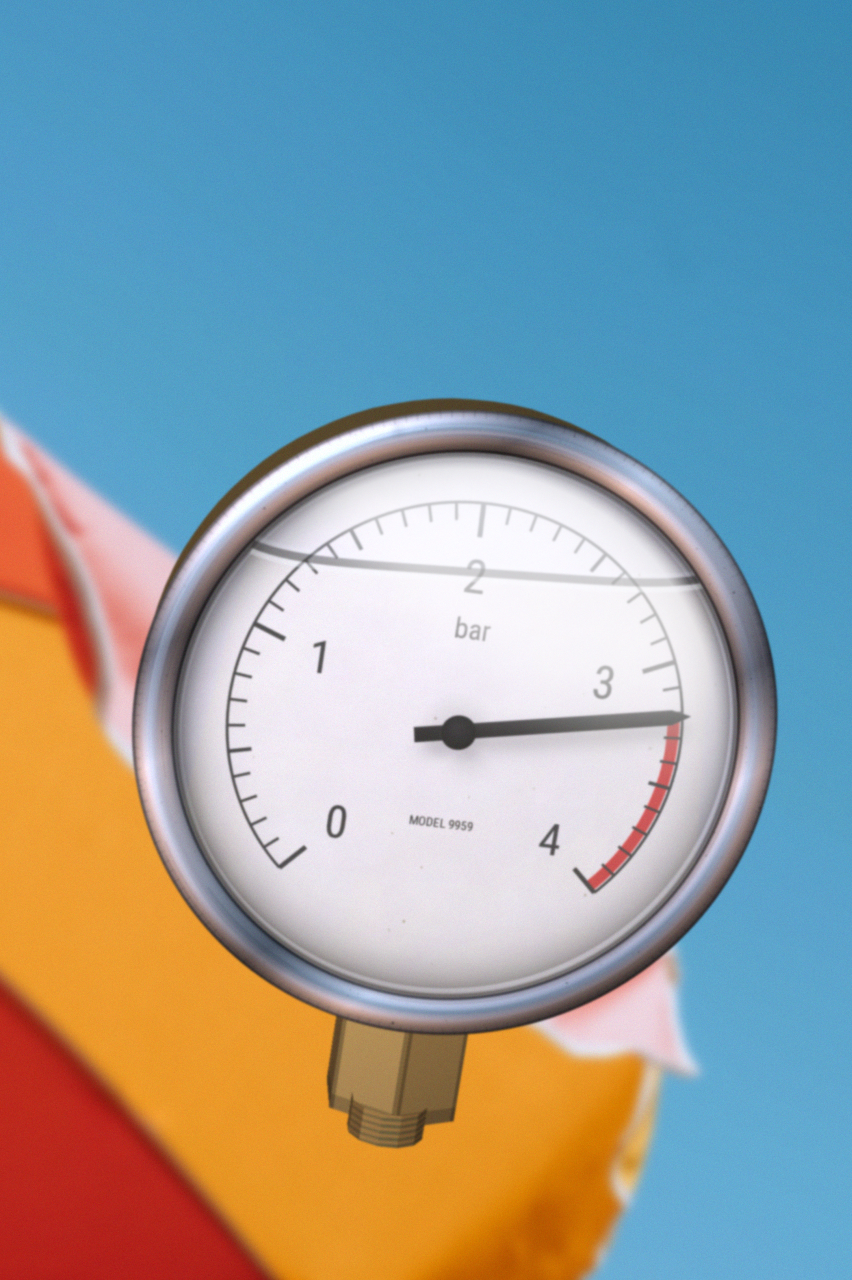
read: 3.2 bar
